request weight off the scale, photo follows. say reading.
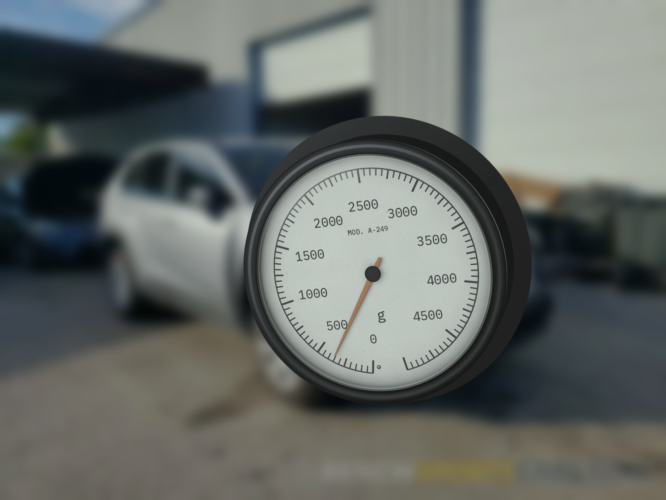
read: 350 g
